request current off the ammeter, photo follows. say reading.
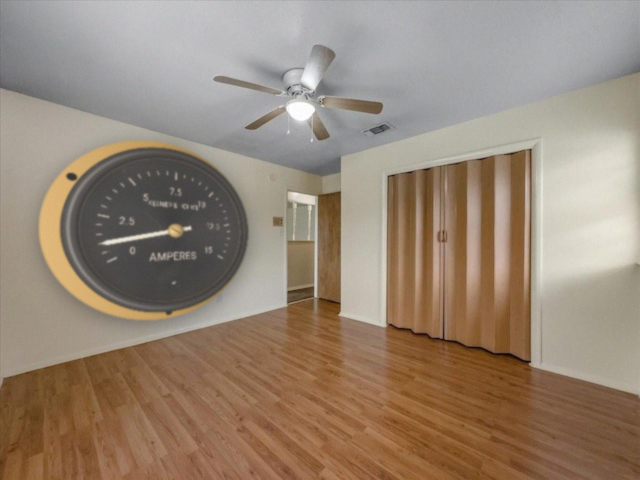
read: 1 A
